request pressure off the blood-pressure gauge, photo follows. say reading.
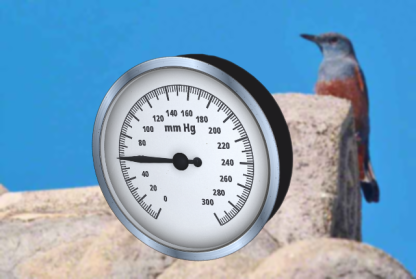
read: 60 mmHg
